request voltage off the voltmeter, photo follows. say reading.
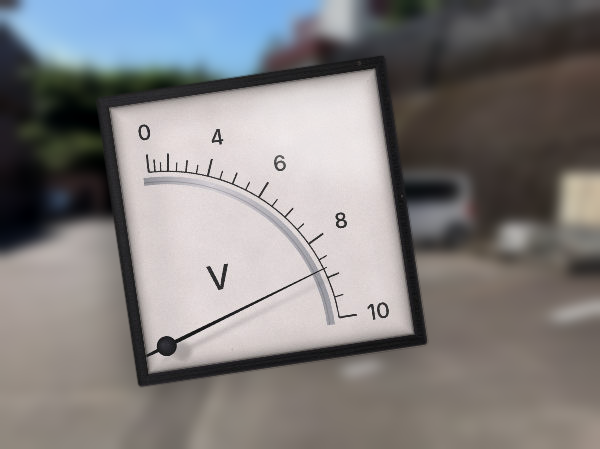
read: 8.75 V
